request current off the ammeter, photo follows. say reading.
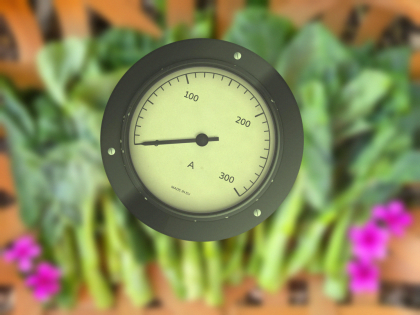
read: 0 A
